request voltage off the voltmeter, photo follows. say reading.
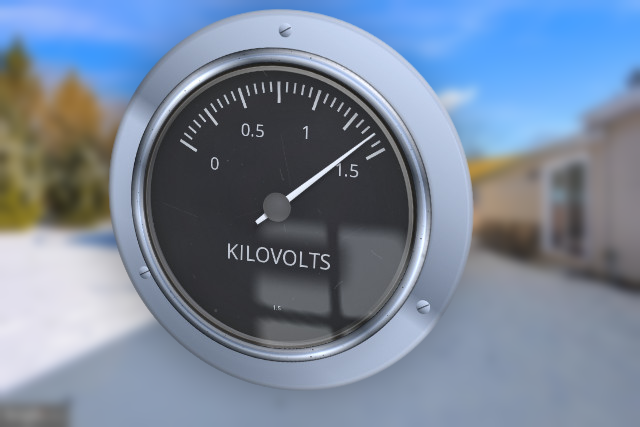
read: 1.4 kV
